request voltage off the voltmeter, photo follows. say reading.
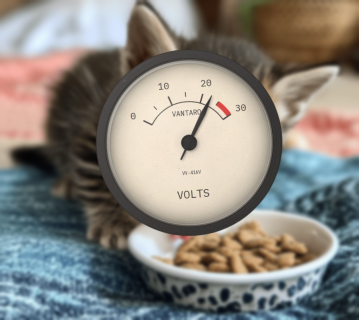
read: 22.5 V
